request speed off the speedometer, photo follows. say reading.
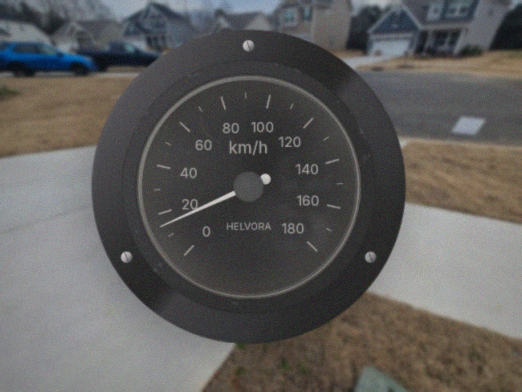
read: 15 km/h
